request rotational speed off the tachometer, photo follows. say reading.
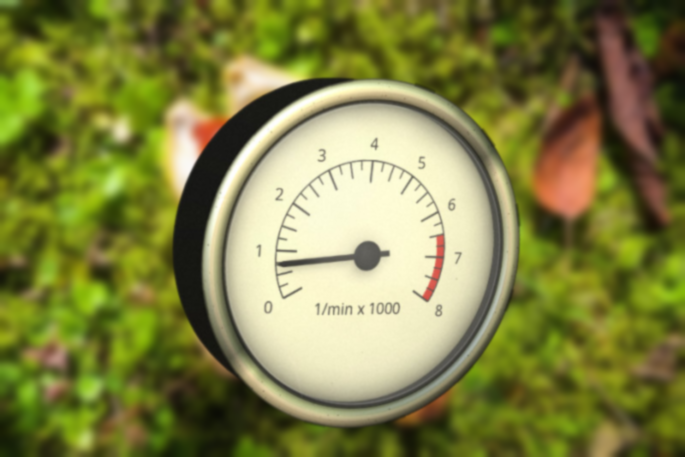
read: 750 rpm
